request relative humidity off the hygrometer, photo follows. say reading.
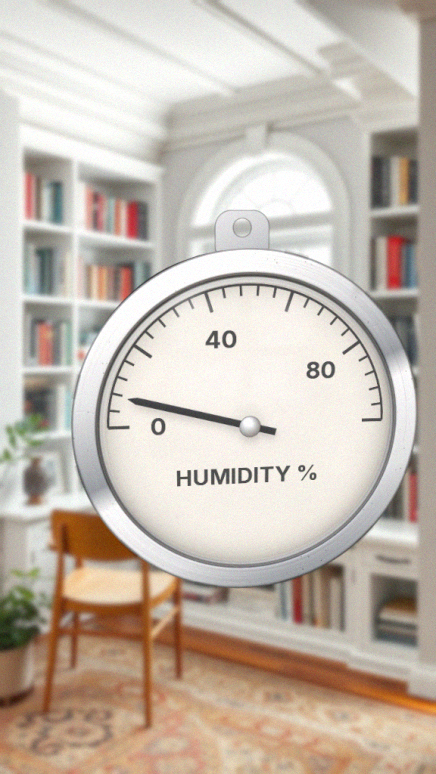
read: 8 %
